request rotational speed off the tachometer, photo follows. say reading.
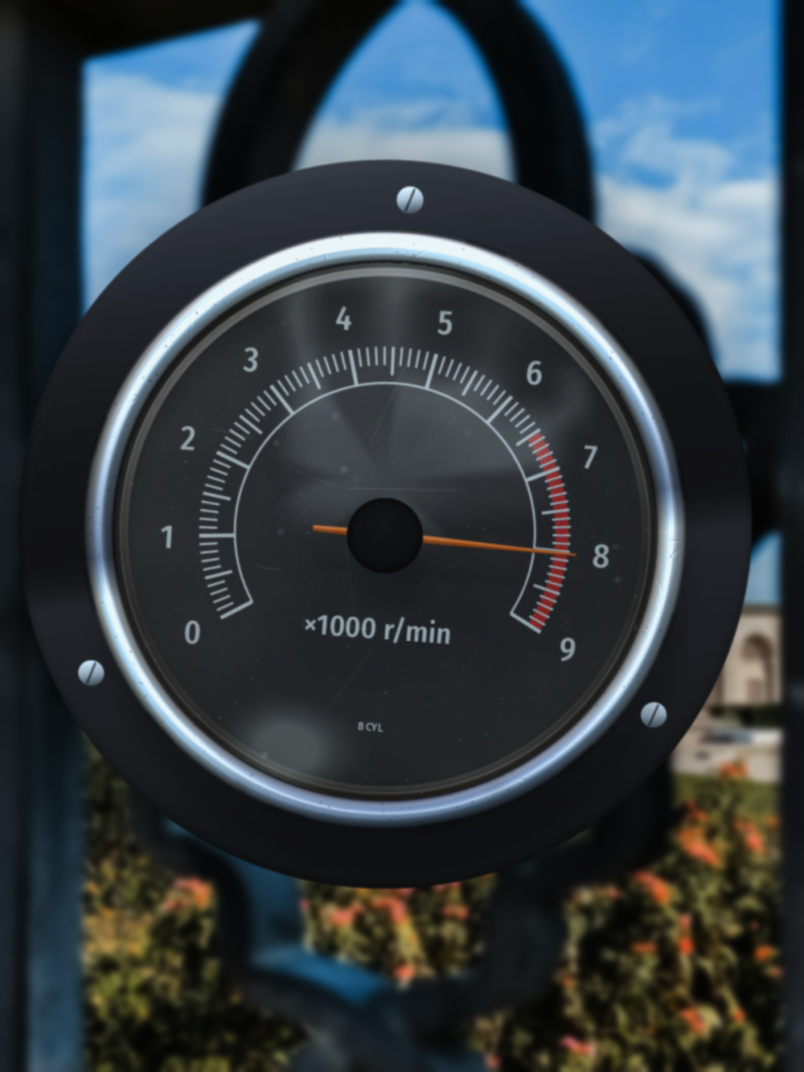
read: 8000 rpm
